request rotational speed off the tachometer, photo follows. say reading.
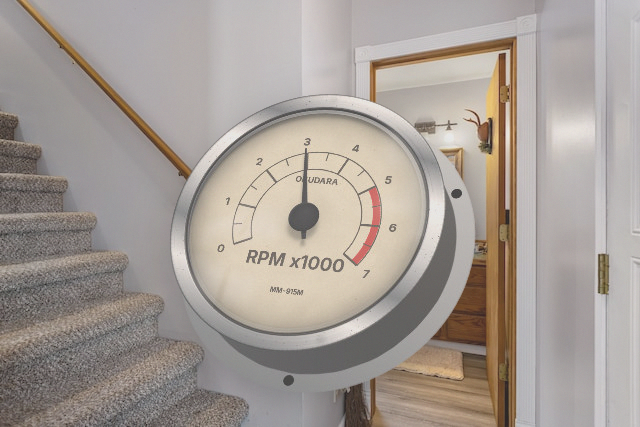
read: 3000 rpm
